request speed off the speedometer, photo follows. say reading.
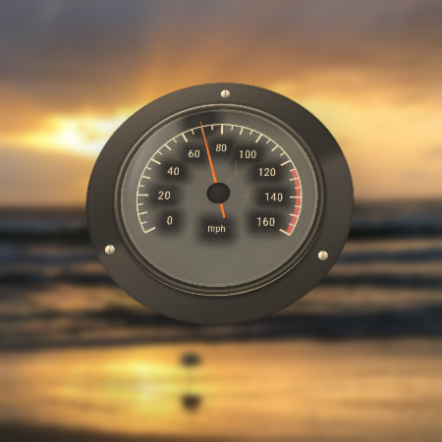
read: 70 mph
